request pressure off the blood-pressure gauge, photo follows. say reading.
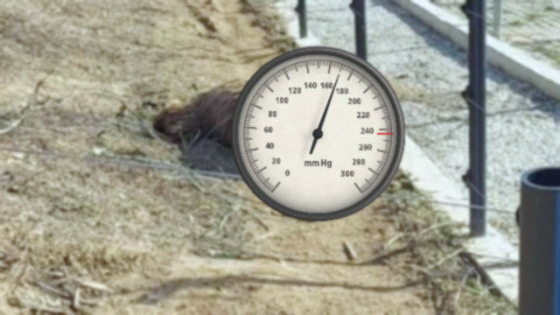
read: 170 mmHg
